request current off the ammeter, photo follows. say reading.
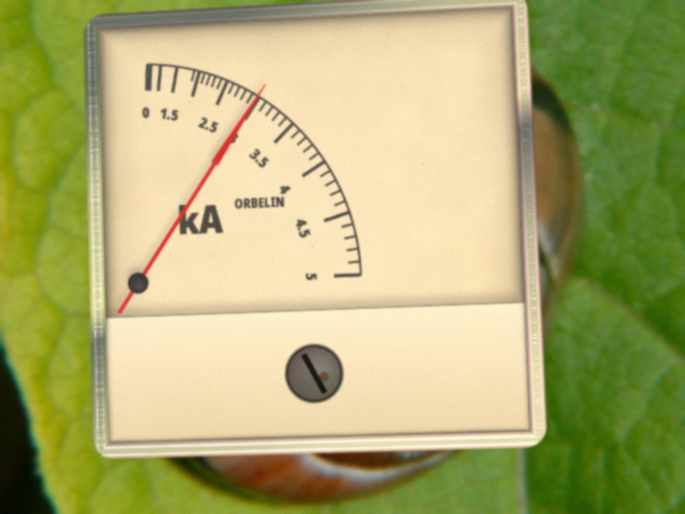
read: 3 kA
